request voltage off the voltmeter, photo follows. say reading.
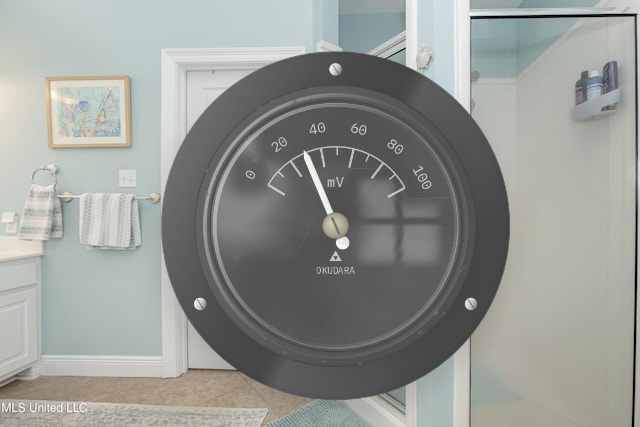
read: 30 mV
